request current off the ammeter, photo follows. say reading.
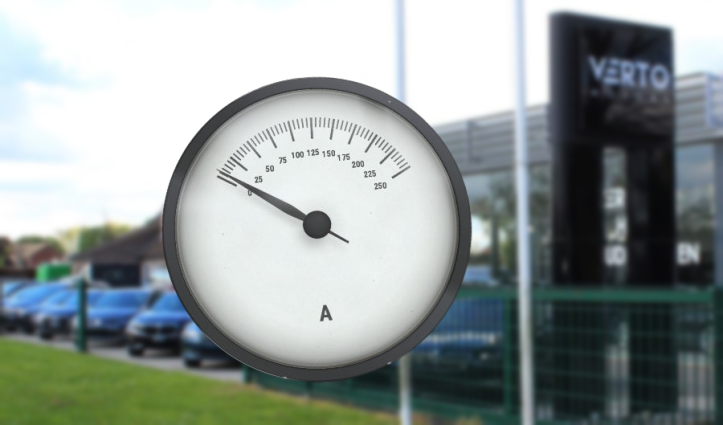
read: 5 A
